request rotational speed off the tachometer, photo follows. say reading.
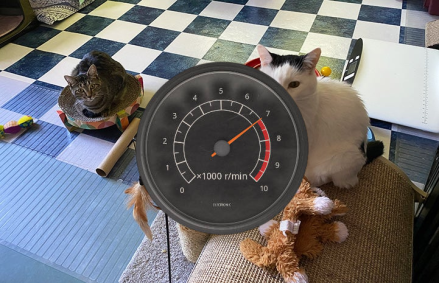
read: 7000 rpm
